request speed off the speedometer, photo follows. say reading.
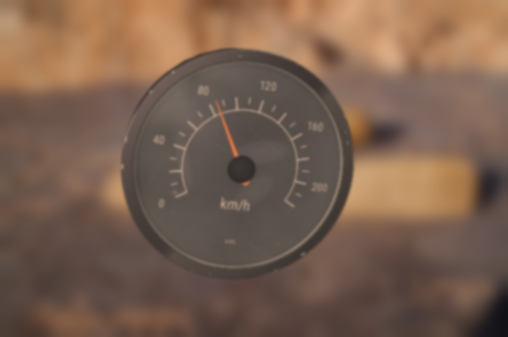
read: 85 km/h
